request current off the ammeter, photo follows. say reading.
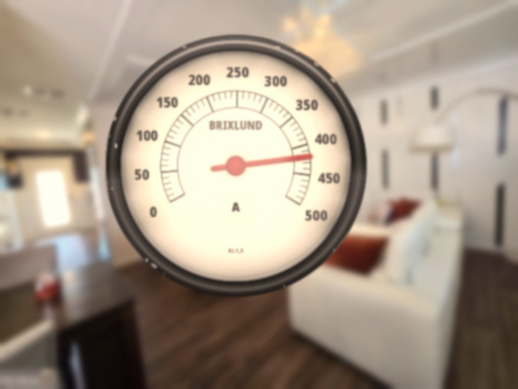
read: 420 A
